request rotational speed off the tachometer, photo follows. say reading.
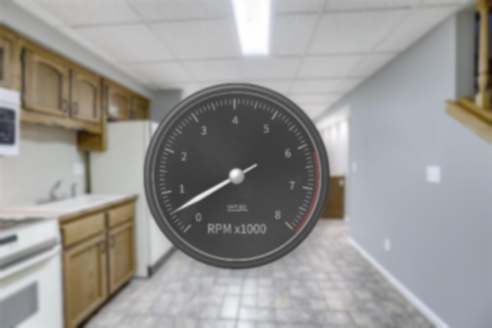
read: 500 rpm
